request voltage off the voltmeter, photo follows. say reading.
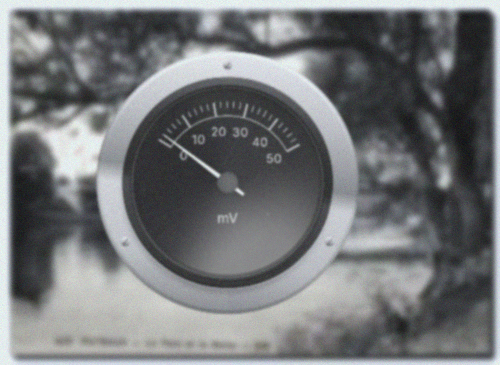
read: 2 mV
